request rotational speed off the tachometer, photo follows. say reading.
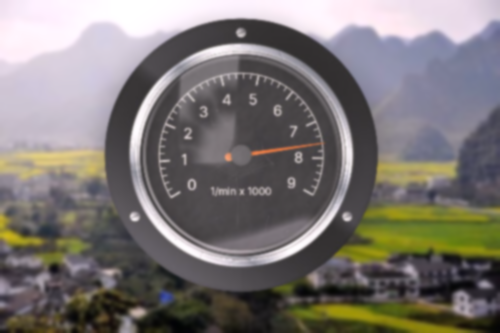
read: 7600 rpm
